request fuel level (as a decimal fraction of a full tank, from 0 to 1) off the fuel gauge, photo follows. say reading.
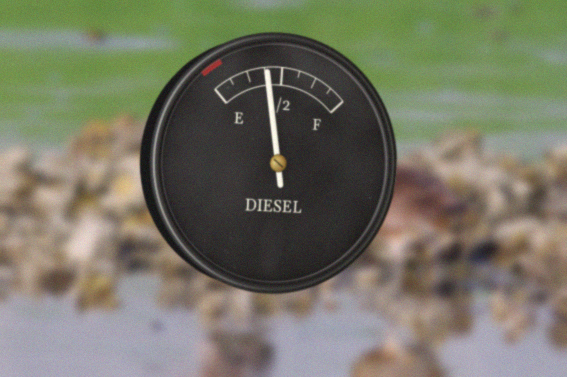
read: 0.375
